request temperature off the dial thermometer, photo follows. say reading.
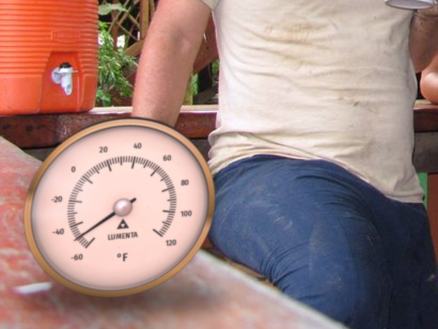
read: -50 °F
